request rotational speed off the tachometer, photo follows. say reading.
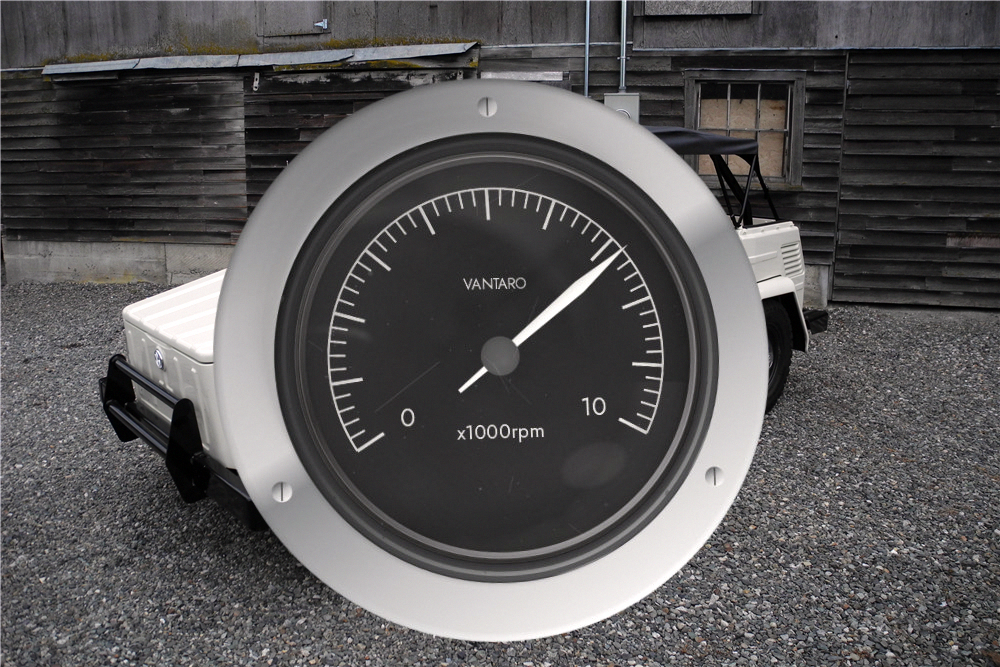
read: 7200 rpm
